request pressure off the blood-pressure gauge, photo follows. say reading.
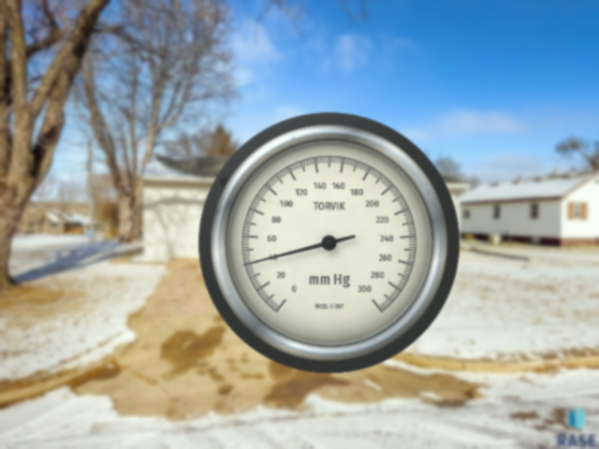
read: 40 mmHg
